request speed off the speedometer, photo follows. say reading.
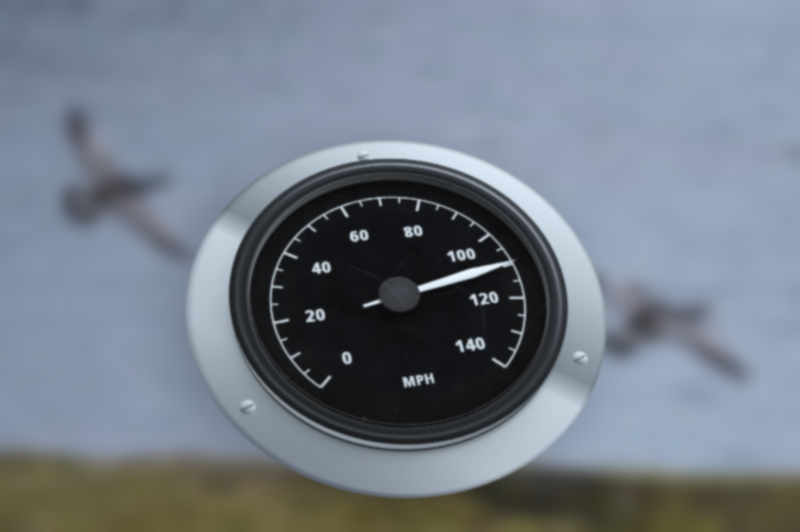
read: 110 mph
